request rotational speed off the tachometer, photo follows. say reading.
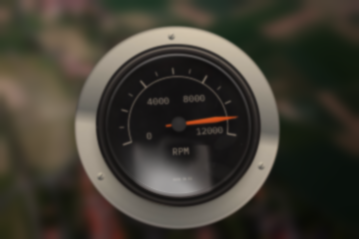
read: 11000 rpm
